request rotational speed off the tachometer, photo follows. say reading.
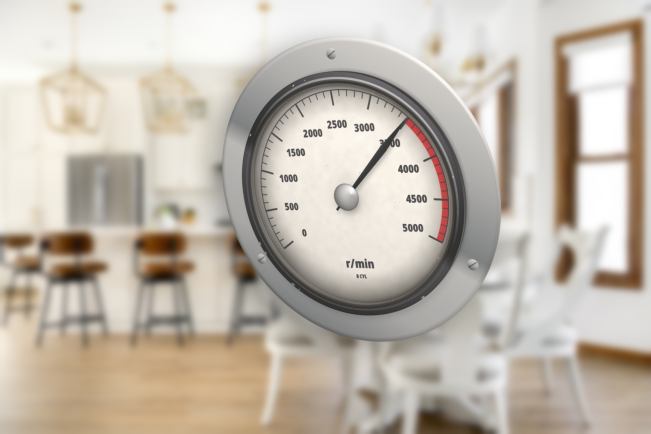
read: 3500 rpm
